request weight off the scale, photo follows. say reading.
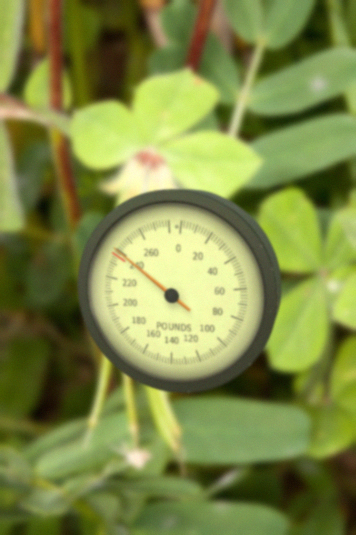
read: 240 lb
